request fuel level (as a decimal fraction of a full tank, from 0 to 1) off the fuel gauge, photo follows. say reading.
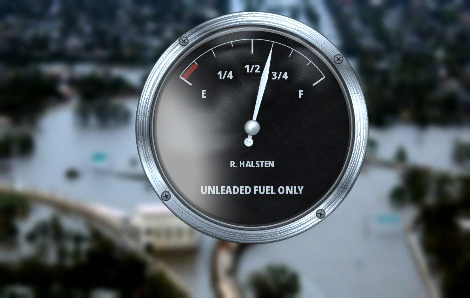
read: 0.625
